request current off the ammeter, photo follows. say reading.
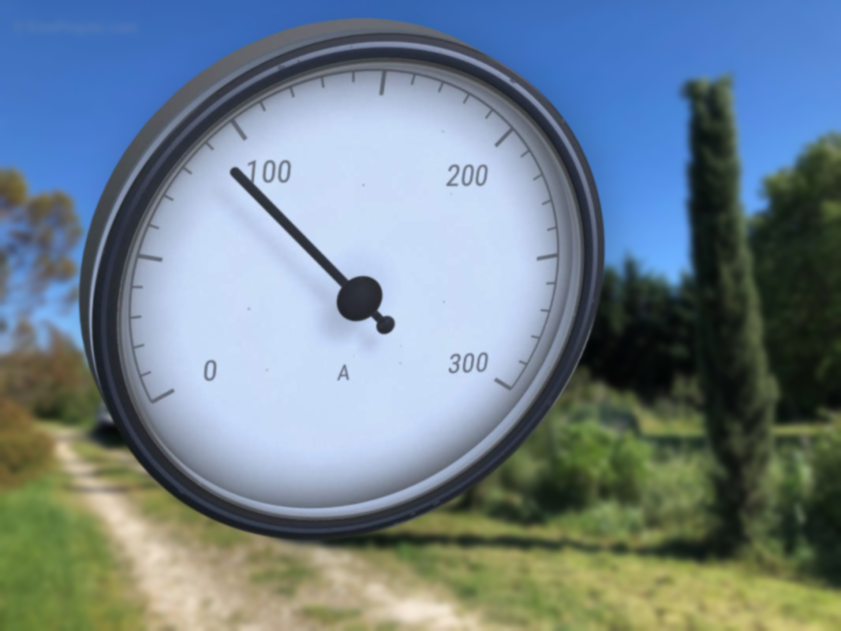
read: 90 A
